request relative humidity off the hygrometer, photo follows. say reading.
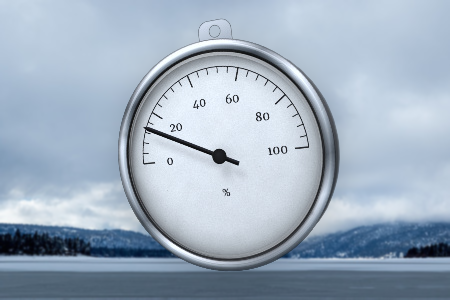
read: 14 %
